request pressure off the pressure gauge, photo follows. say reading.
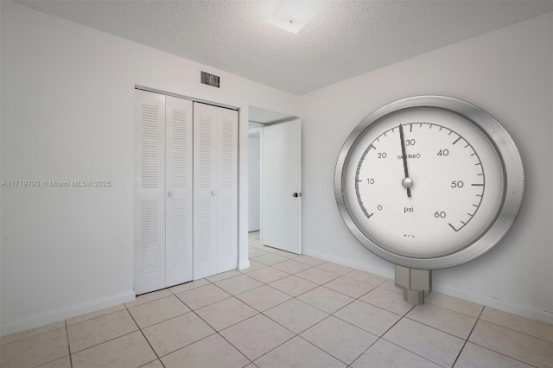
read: 28 psi
